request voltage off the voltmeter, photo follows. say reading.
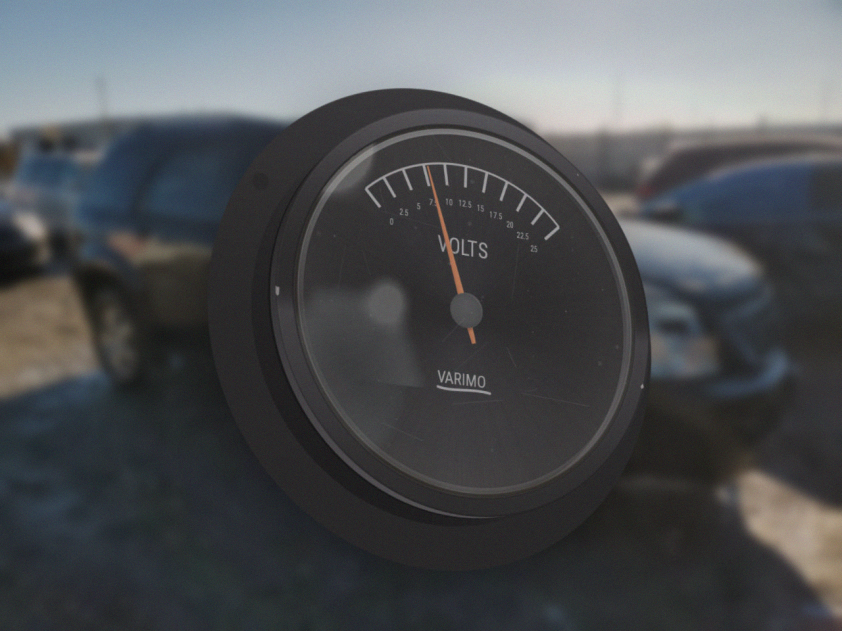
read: 7.5 V
